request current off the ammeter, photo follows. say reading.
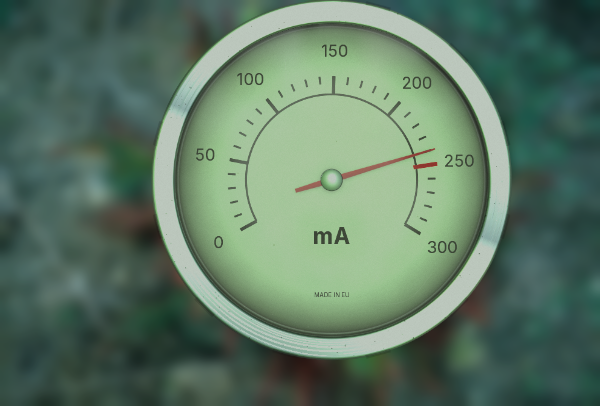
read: 240 mA
